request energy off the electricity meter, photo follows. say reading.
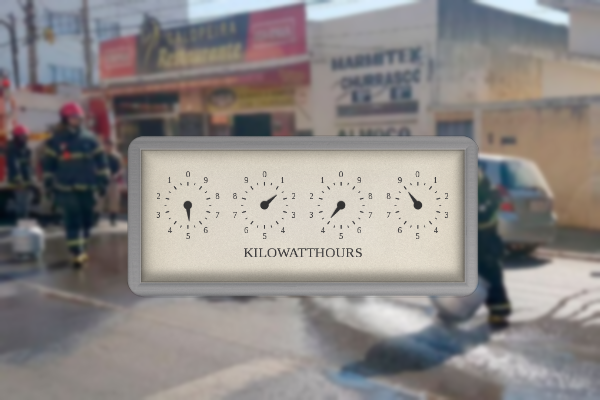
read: 5139 kWh
